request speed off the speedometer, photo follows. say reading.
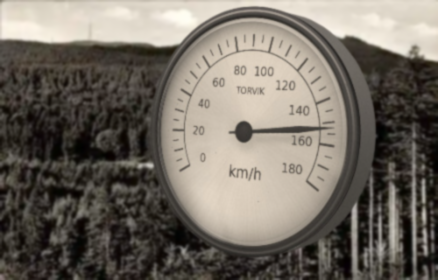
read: 152.5 km/h
